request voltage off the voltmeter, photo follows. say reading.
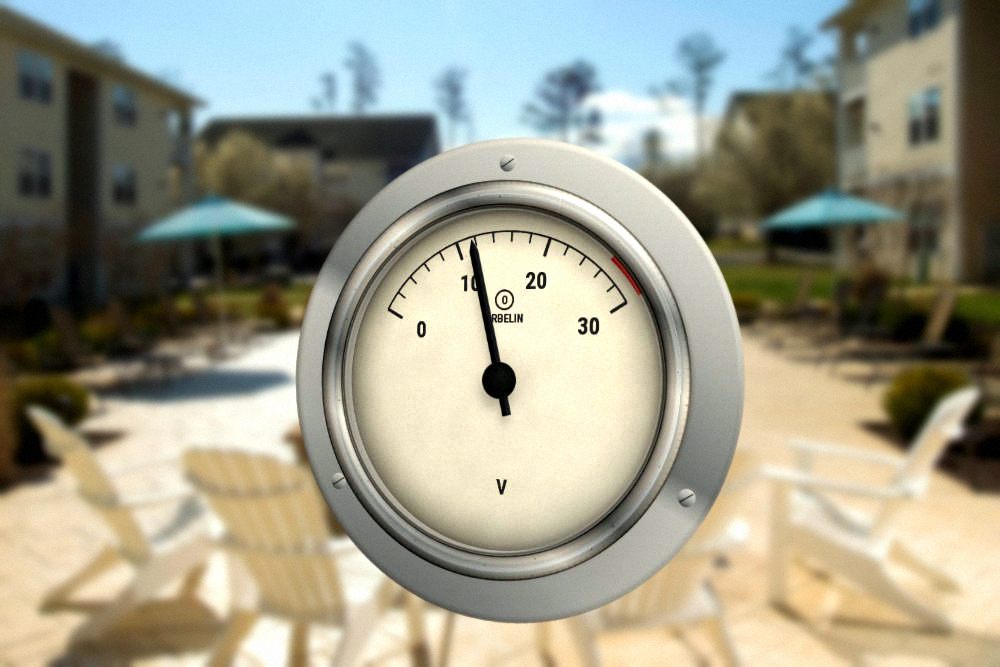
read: 12 V
